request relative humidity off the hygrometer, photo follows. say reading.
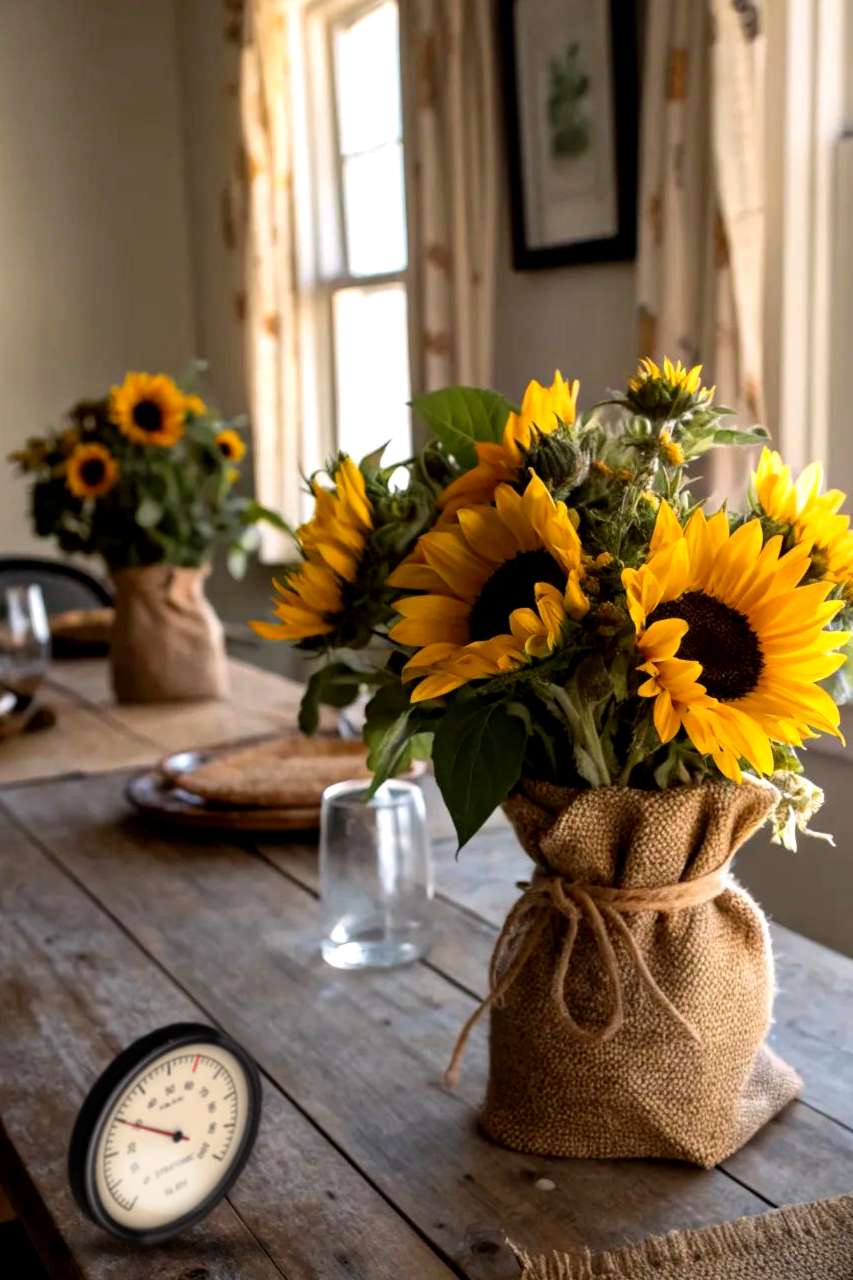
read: 30 %
